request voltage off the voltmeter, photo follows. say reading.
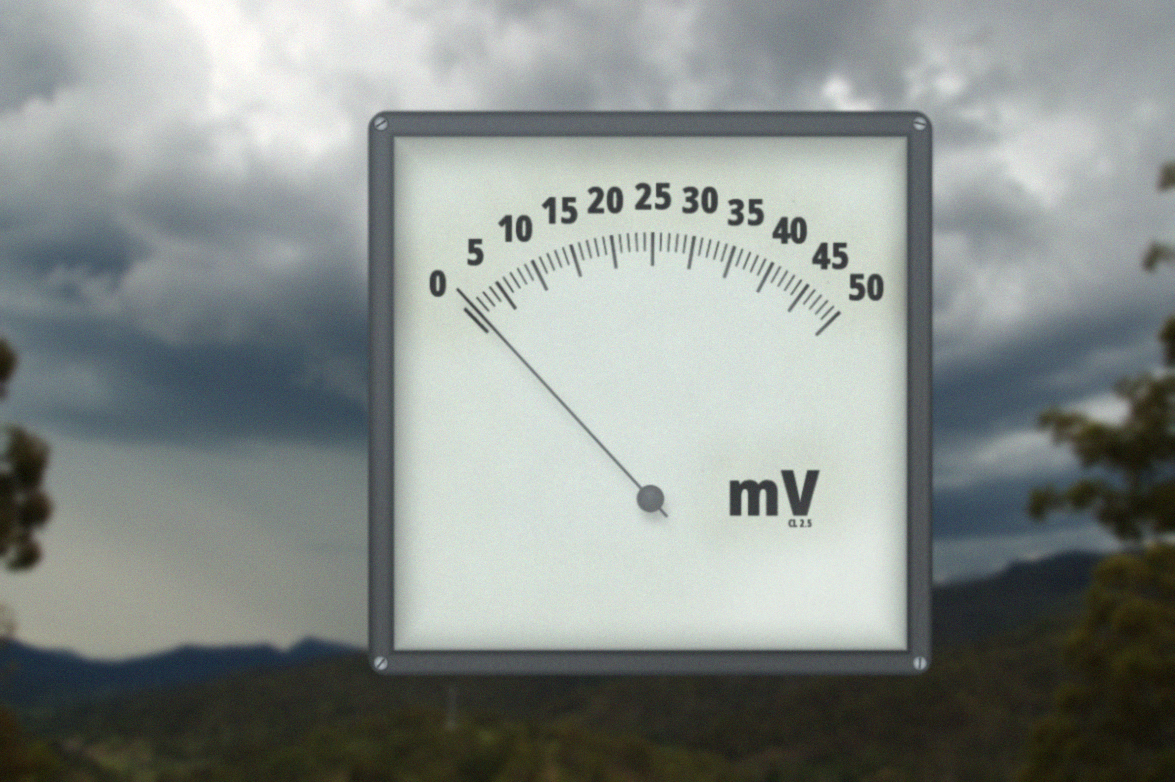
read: 1 mV
